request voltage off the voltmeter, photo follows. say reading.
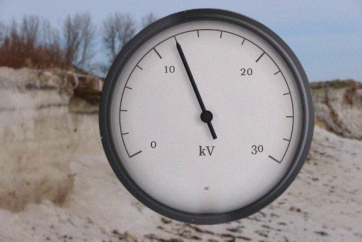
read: 12 kV
